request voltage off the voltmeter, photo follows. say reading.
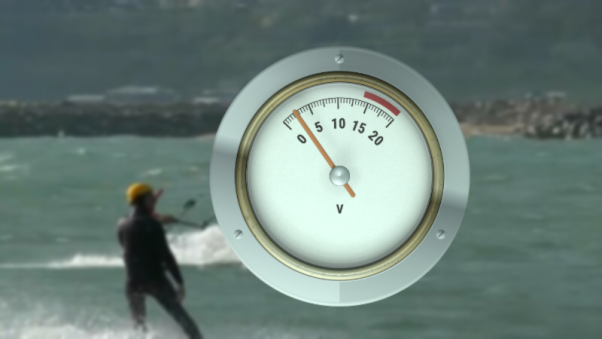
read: 2.5 V
